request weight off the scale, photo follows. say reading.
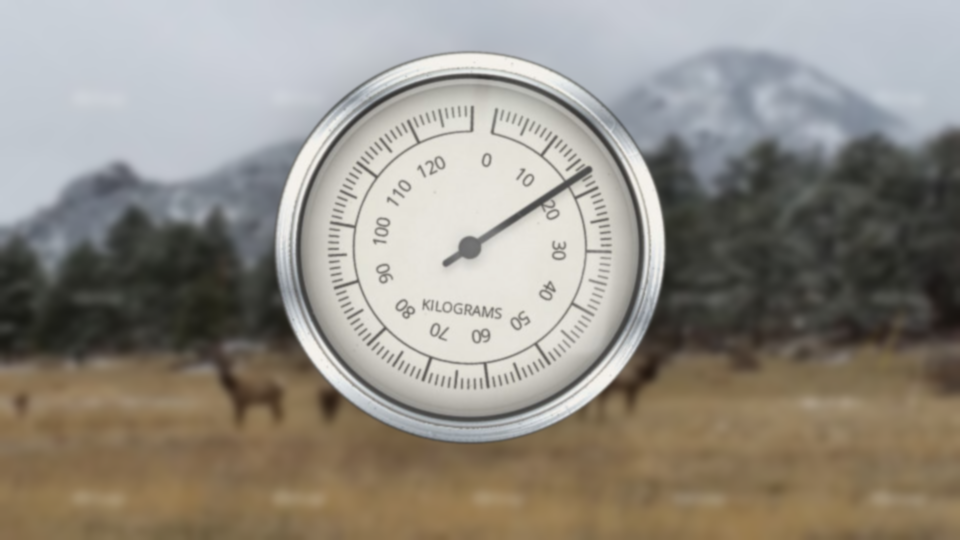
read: 17 kg
